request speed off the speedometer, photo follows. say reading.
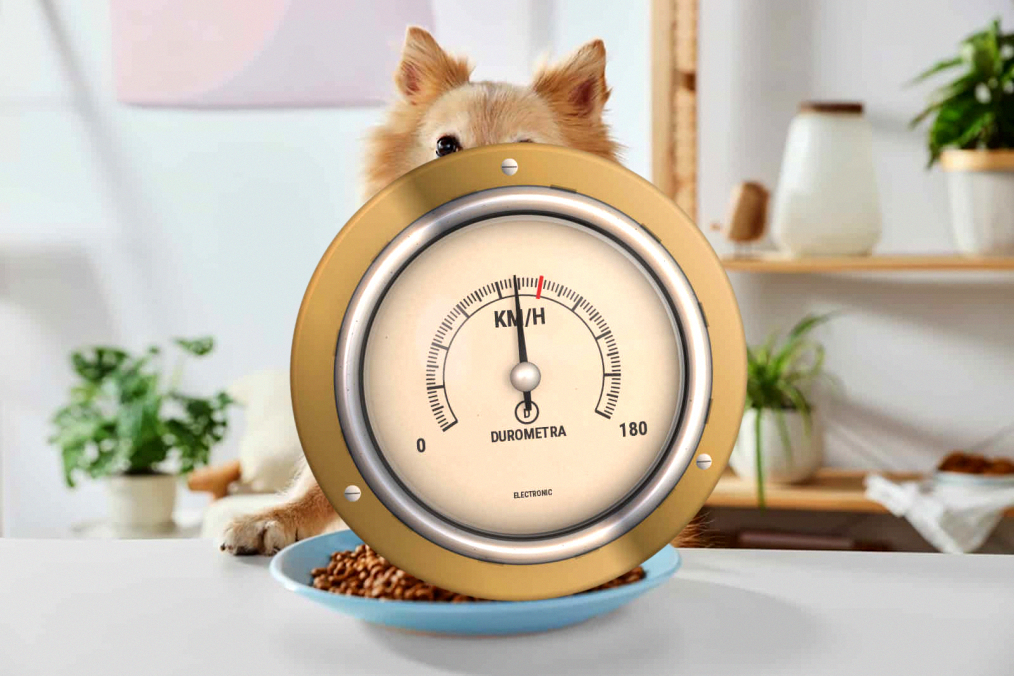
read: 88 km/h
